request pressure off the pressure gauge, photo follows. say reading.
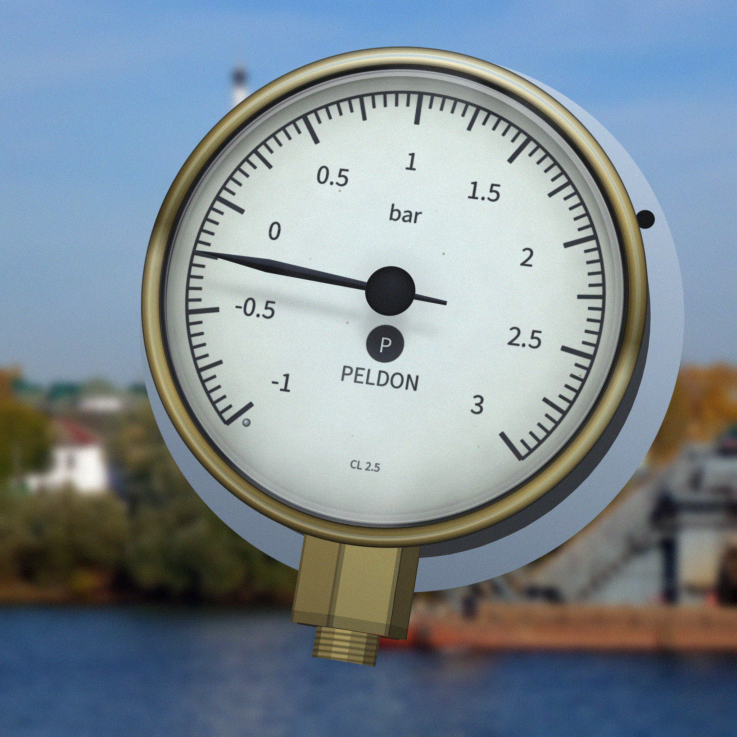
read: -0.25 bar
